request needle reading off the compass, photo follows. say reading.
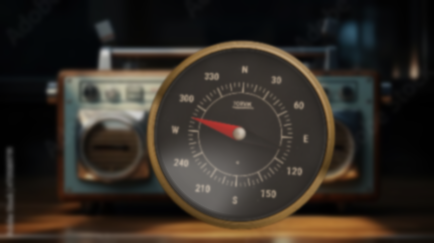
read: 285 °
